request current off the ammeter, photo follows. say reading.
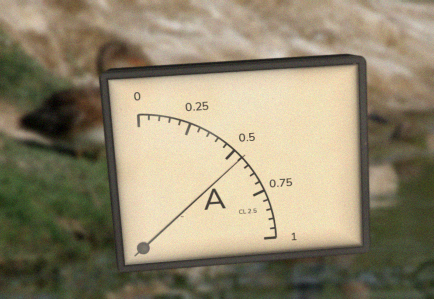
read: 0.55 A
